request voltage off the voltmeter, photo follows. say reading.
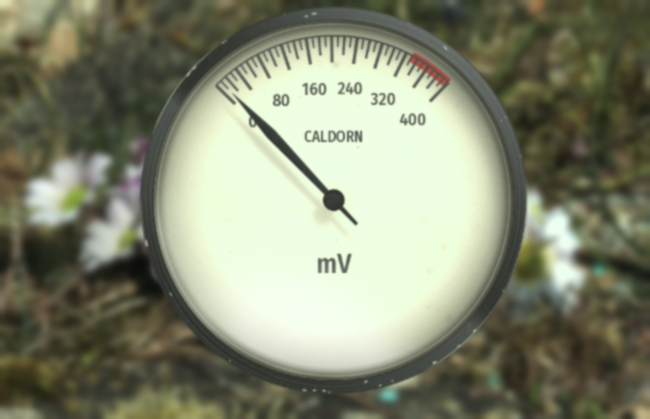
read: 10 mV
